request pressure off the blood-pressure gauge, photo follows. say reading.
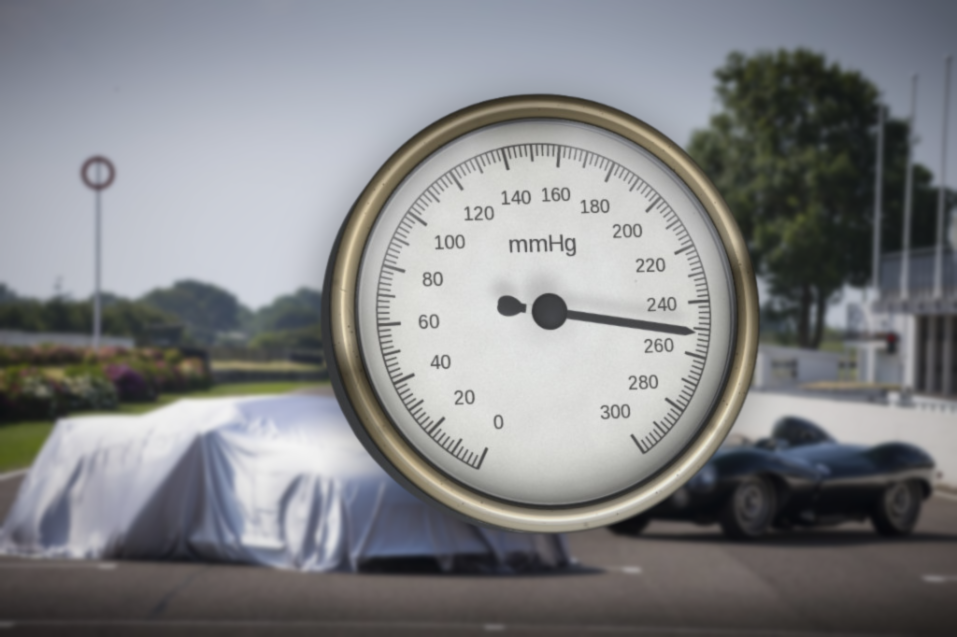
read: 252 mmHg
